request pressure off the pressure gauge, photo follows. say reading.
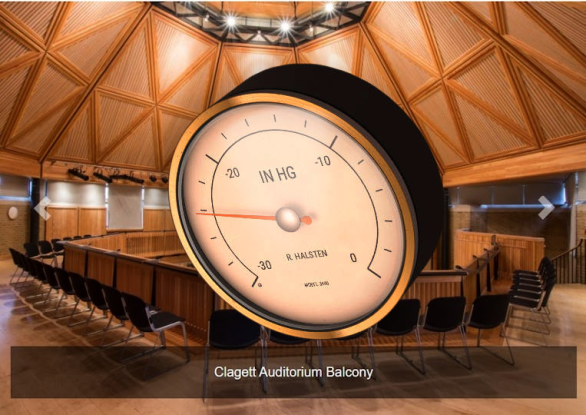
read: -24 inHg
